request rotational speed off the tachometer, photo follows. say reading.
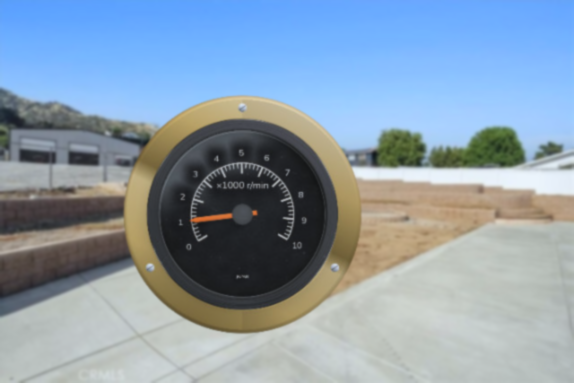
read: 1000 rpm
